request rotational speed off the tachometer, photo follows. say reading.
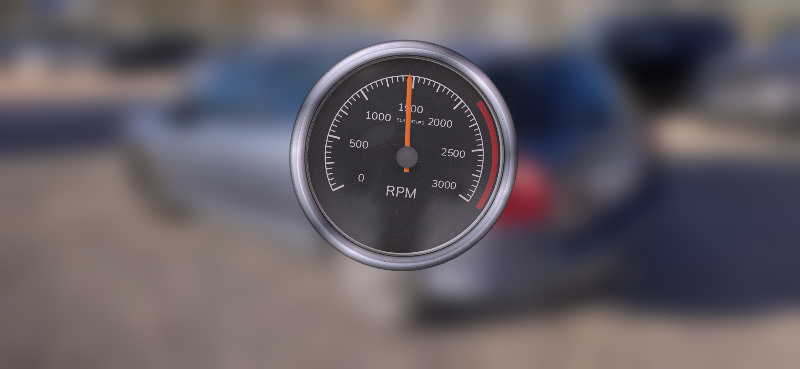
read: 1450 rpm
